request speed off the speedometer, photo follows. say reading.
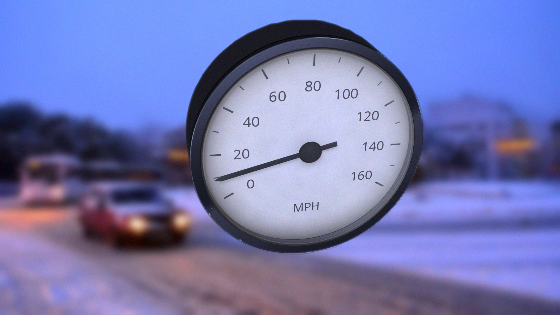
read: 10 mph
